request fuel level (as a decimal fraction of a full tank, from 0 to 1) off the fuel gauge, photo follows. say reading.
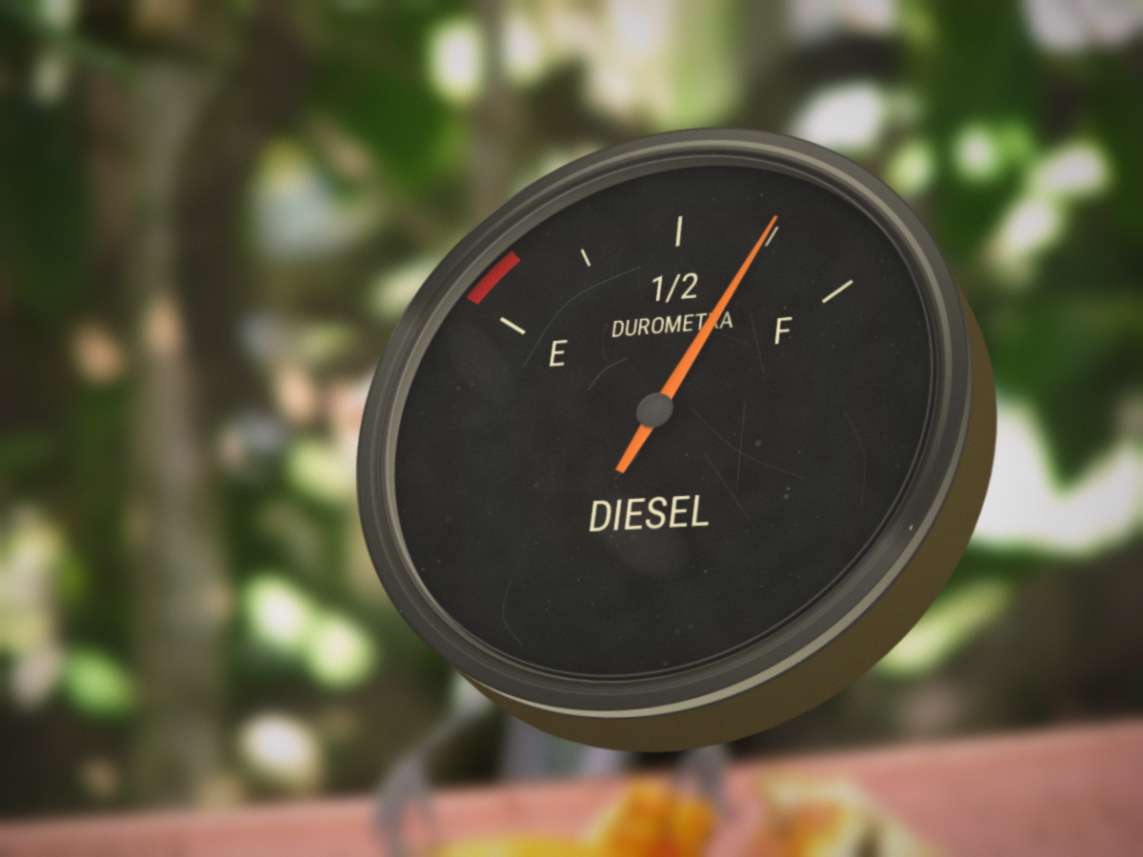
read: 0.75
